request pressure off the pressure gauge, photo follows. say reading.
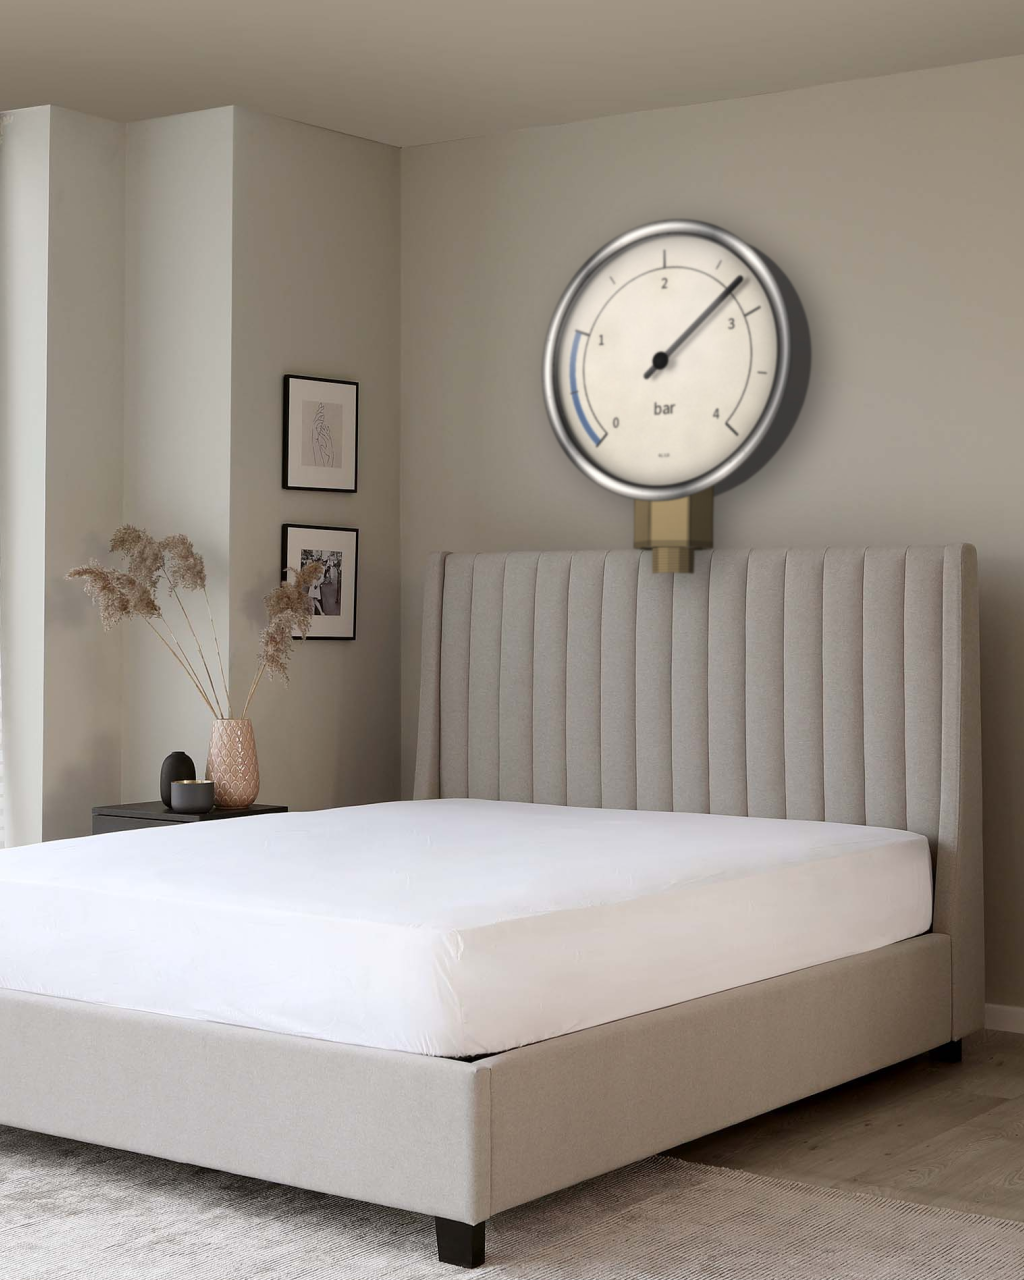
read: 2.75 bar
